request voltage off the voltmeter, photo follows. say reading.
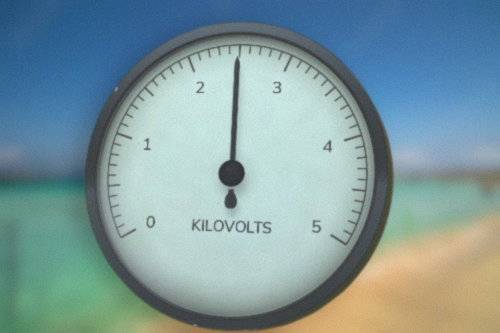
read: 2.5 kV
